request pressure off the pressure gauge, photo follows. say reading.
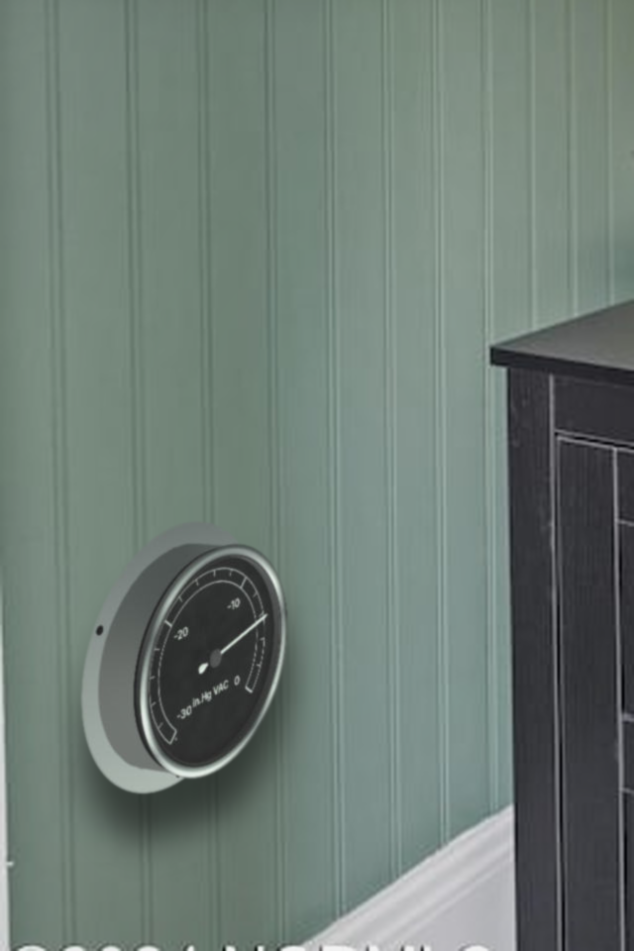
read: -6 inHg
